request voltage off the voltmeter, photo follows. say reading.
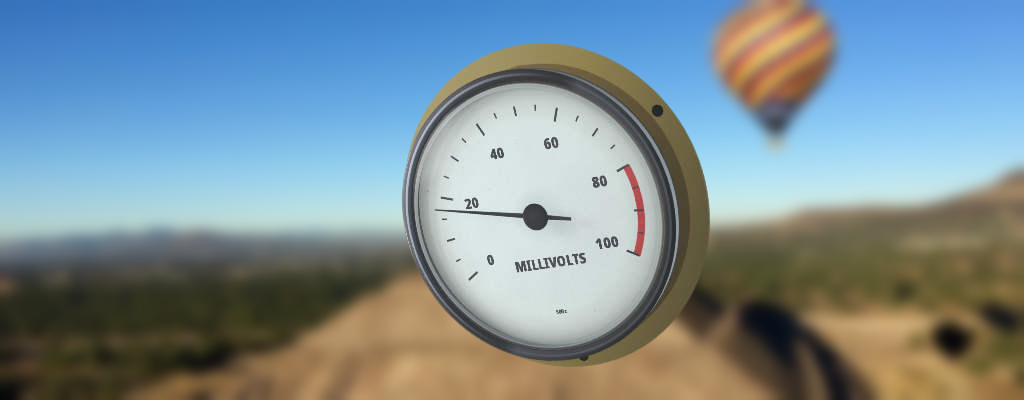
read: 17.5 mV
